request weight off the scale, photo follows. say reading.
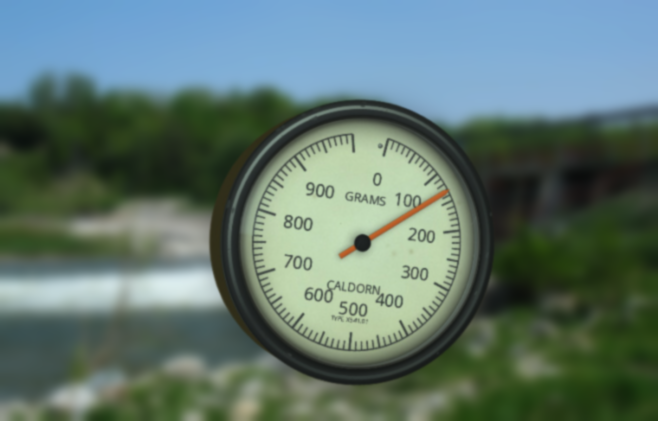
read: 130 g
